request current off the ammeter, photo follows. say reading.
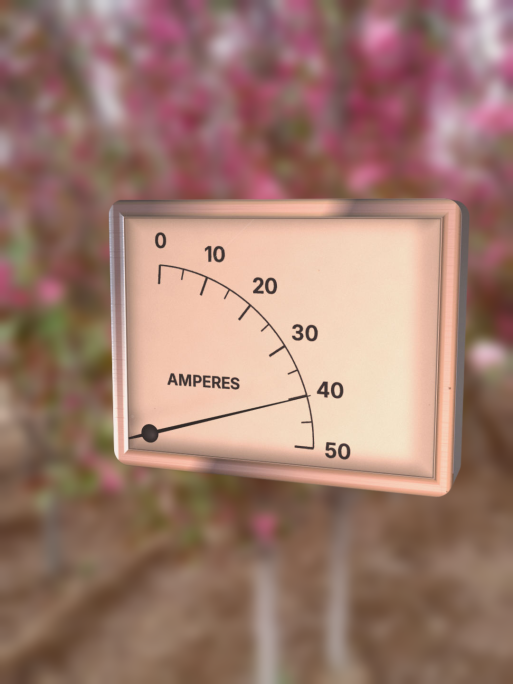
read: 40 A
